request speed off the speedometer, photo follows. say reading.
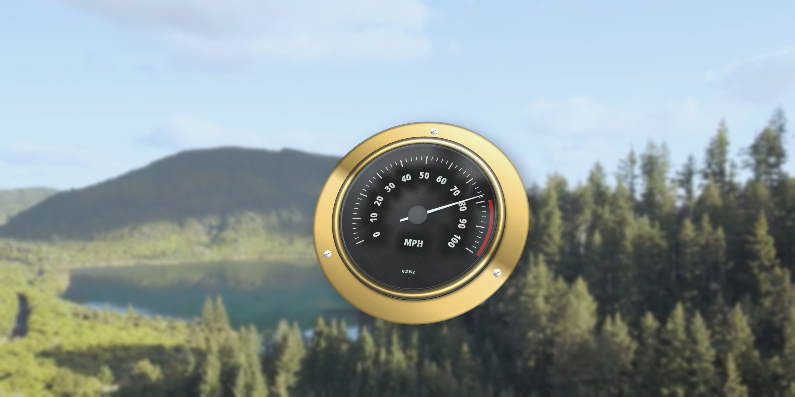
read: 78 mph
